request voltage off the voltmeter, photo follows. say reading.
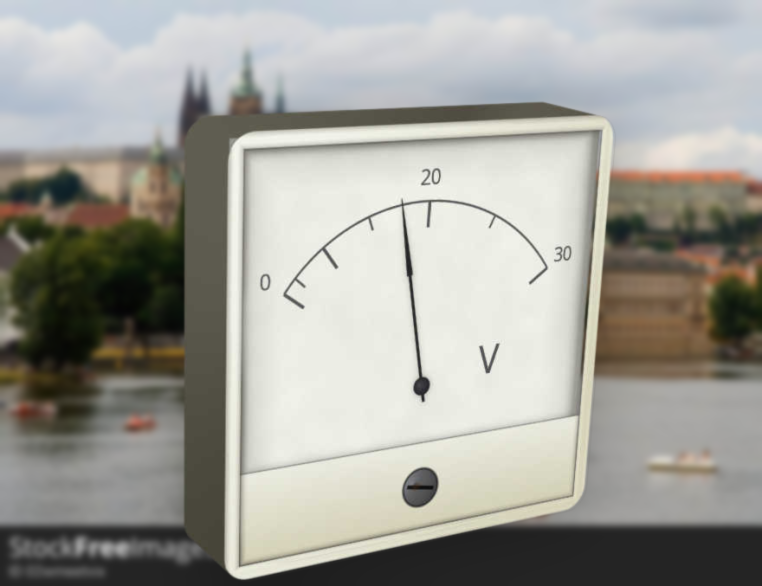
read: 17.5 V
